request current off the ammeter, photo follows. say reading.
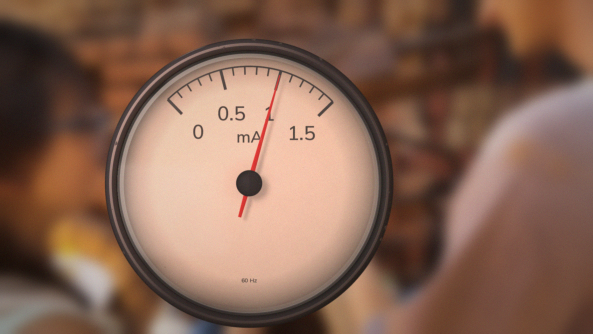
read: 1 mA
